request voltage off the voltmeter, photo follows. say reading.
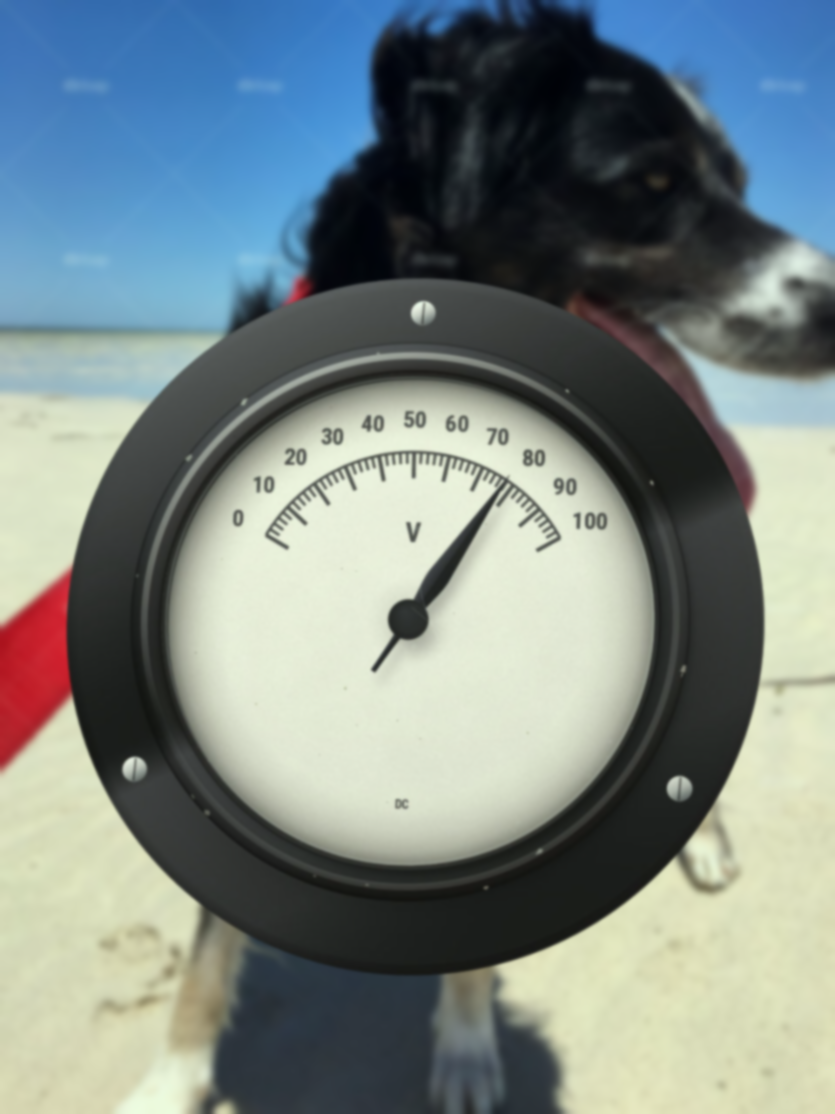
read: 78 V
